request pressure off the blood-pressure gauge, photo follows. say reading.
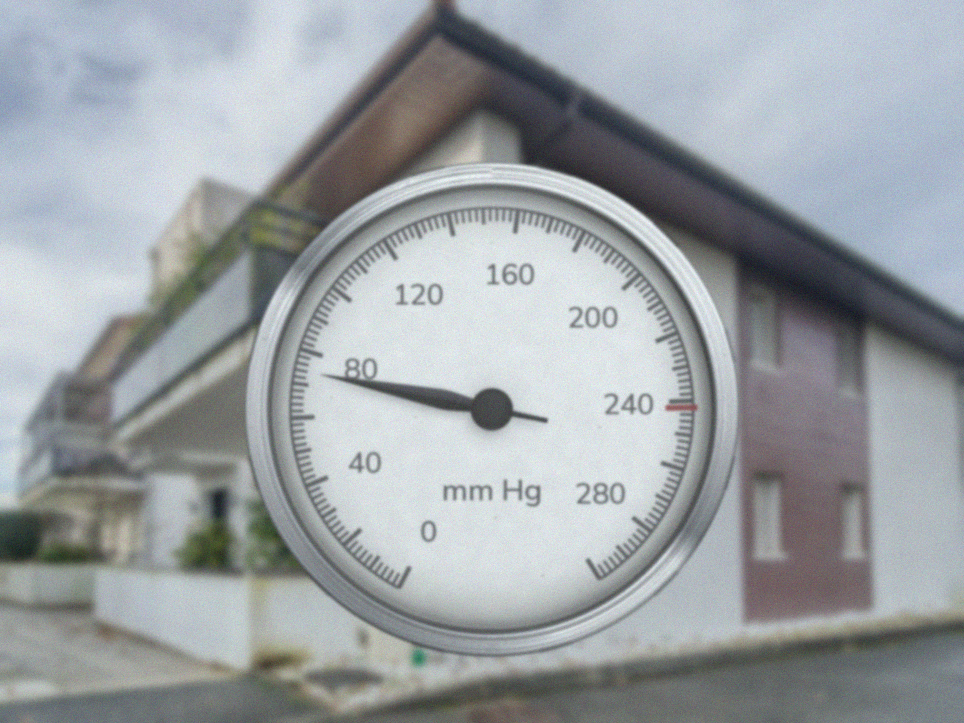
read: 74 mmHg
